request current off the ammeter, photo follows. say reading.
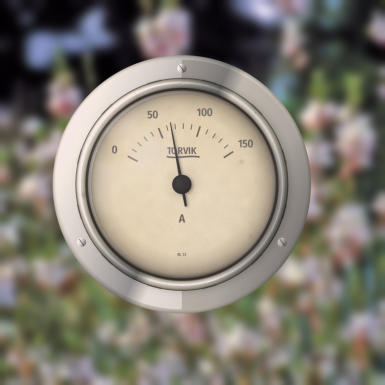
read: 65 A
